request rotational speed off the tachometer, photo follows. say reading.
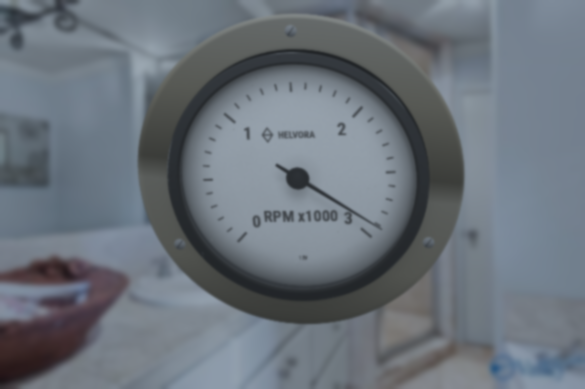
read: 2900 rpm
